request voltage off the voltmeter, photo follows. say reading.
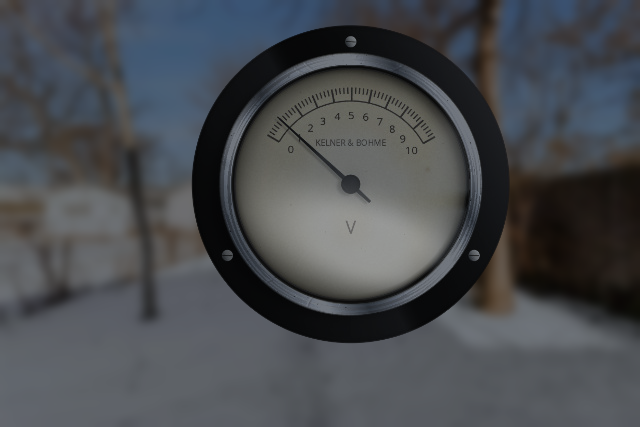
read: 1 V
